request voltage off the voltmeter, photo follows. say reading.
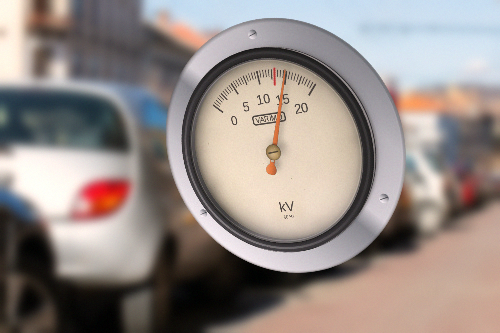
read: 15 kV
